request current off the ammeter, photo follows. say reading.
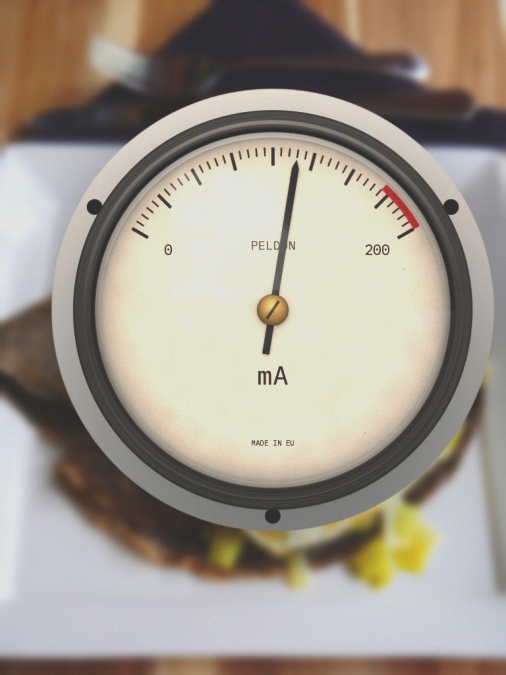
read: 115 mA
